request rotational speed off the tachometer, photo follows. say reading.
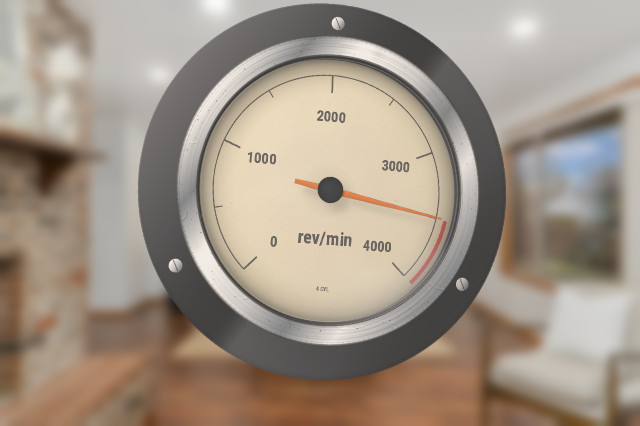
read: 3500 rpm
